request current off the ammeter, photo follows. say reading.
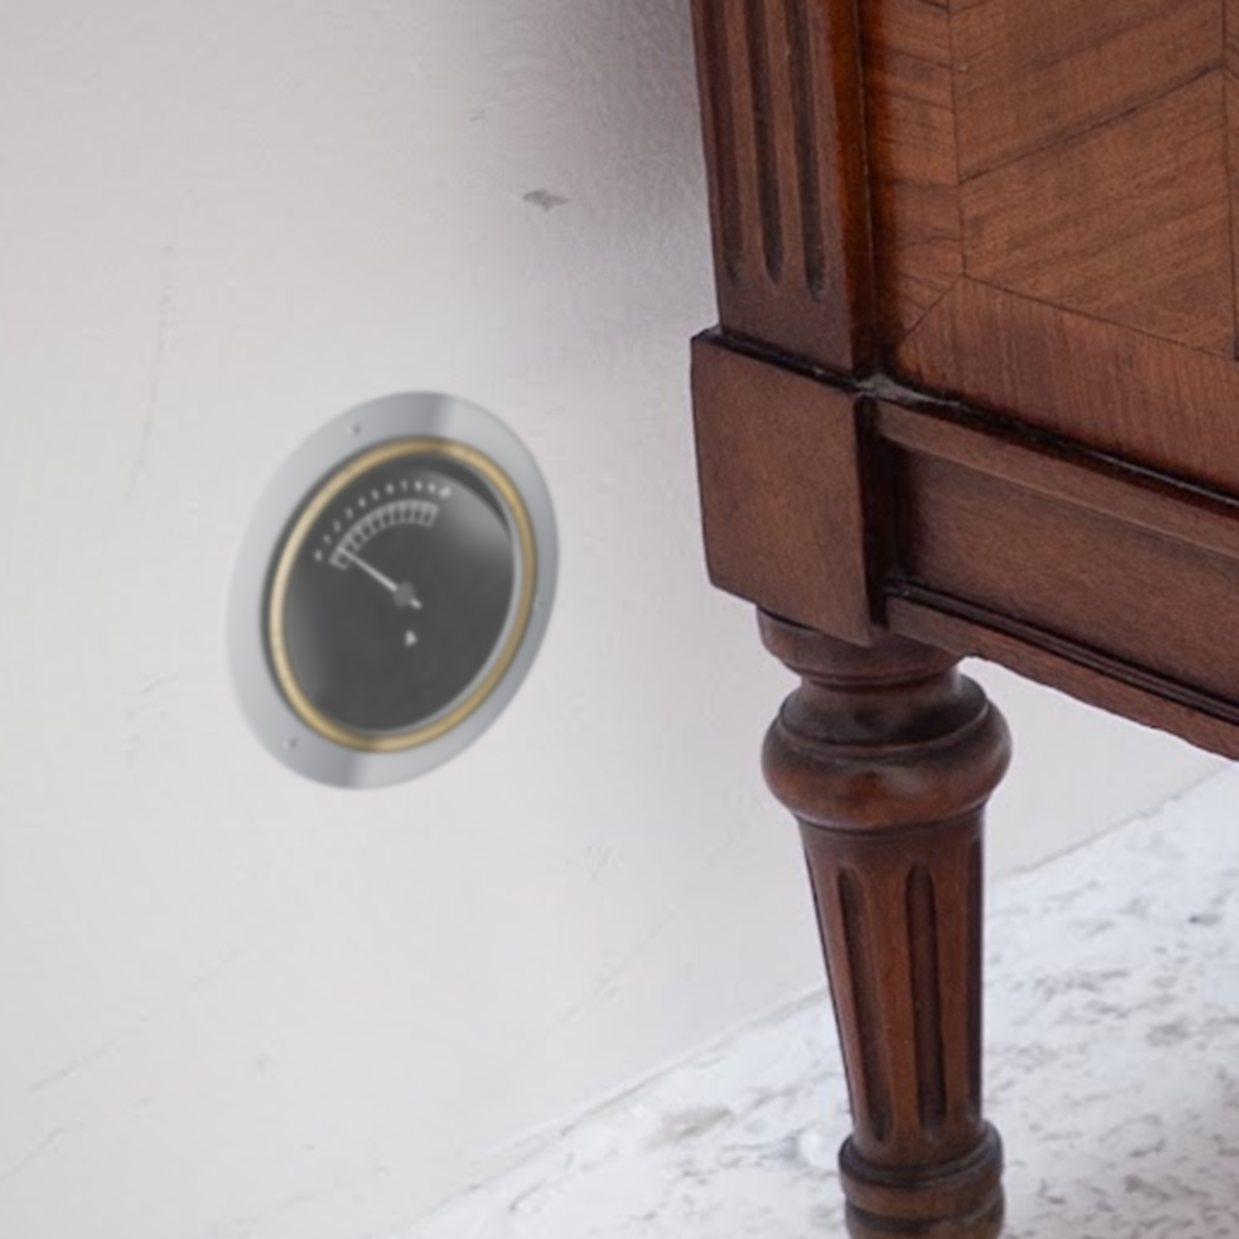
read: 1 A
